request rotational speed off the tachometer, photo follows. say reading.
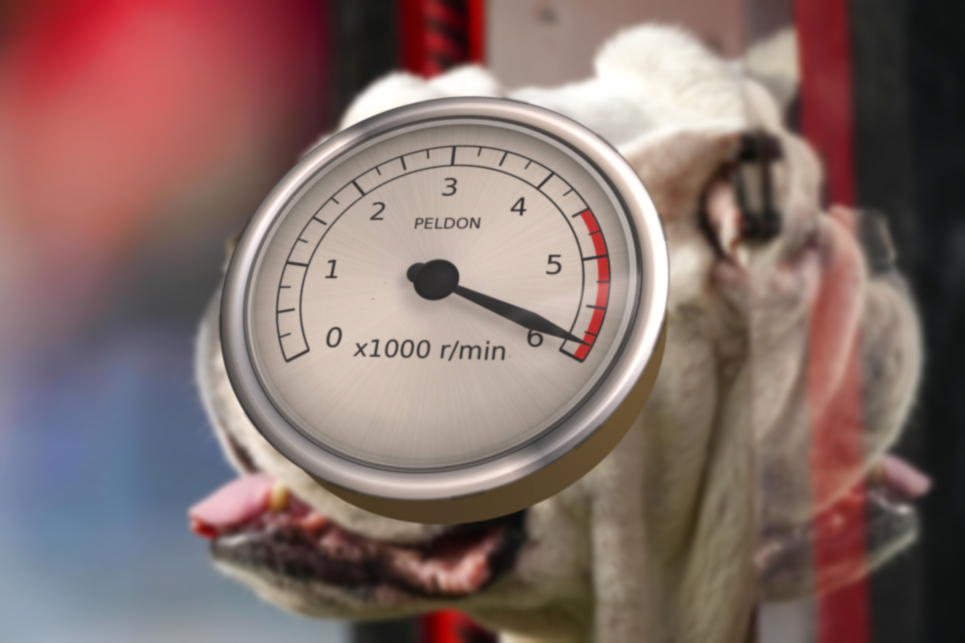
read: 5875 rpm
